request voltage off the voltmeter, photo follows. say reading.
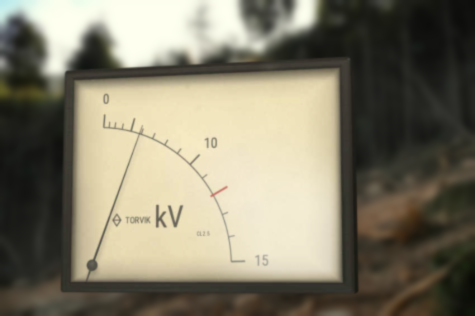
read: 6 kV
